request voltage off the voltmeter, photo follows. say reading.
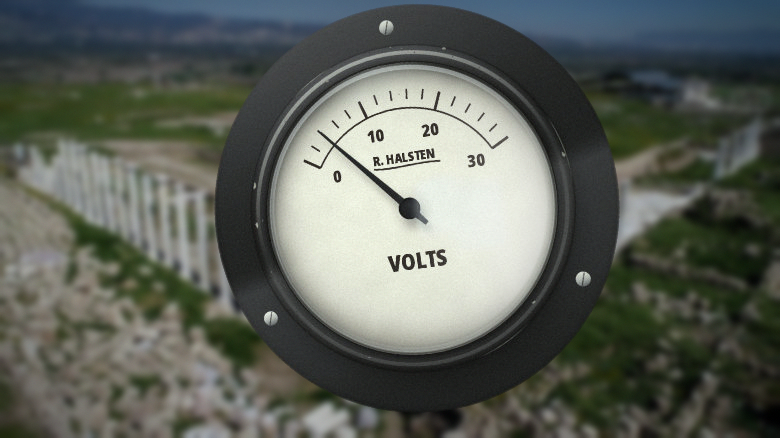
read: 4 V
